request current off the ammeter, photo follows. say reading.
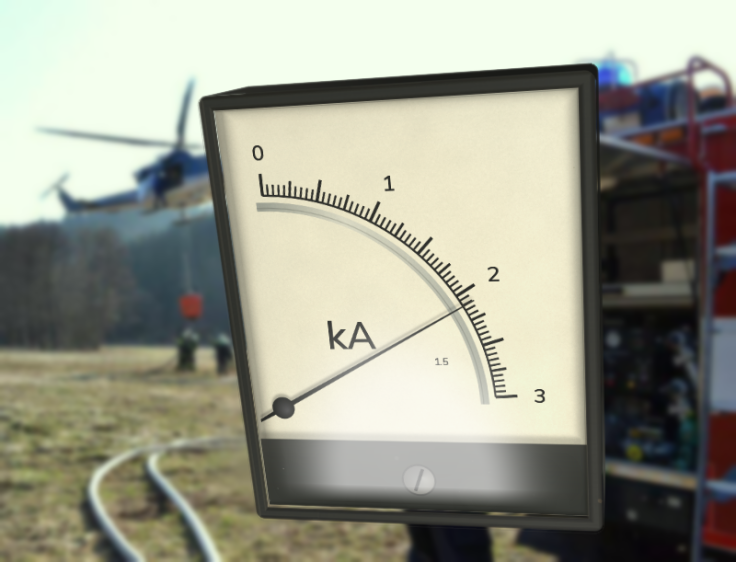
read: 2.1 kA
